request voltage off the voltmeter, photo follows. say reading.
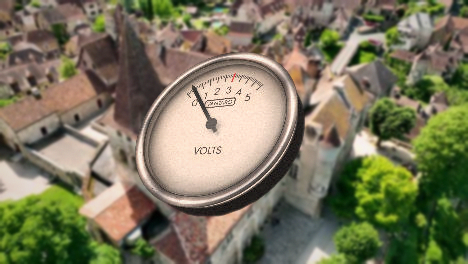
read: 0.5 V
